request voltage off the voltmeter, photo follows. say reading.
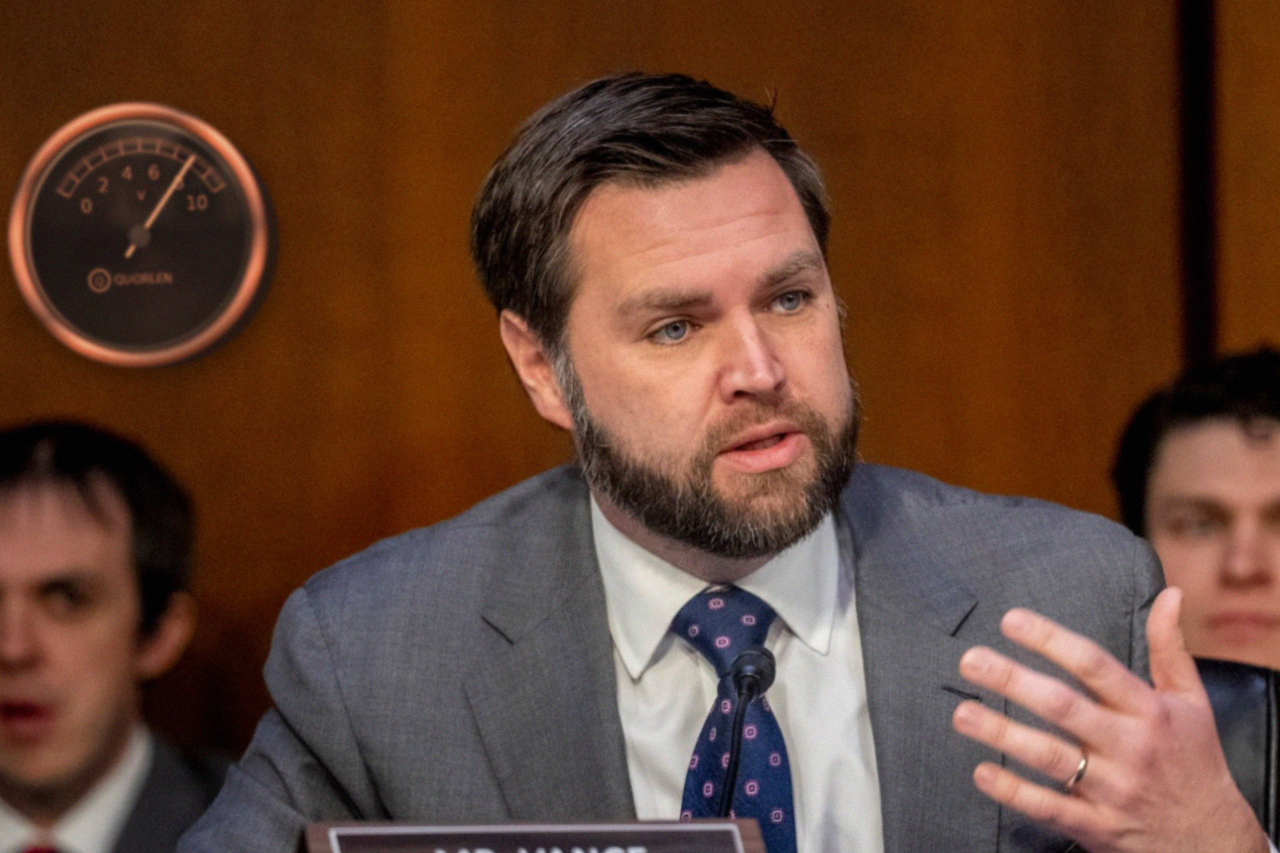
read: 8 V
